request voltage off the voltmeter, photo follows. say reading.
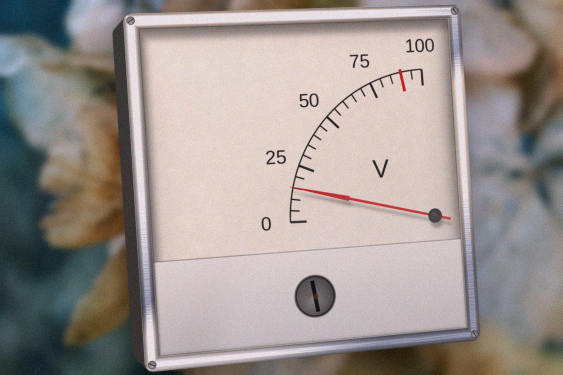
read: 15 V
